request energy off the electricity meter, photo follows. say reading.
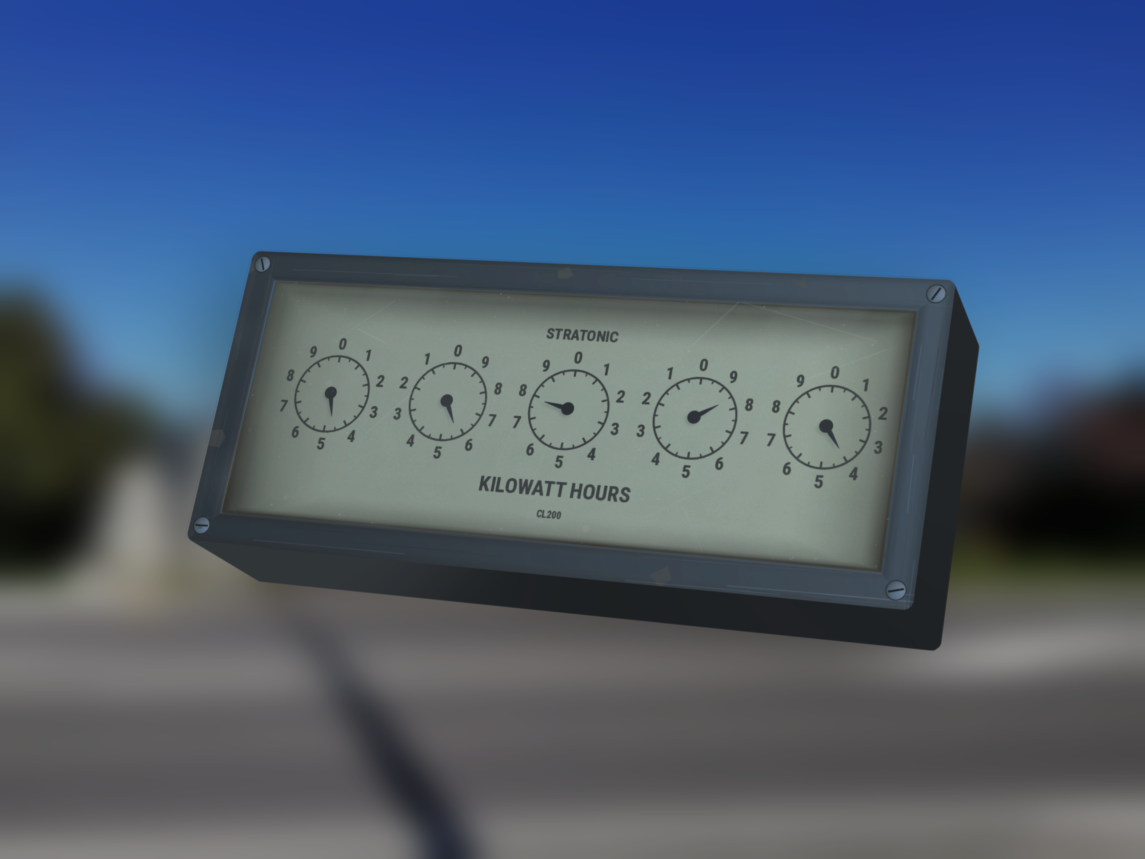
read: 45784 kWh
